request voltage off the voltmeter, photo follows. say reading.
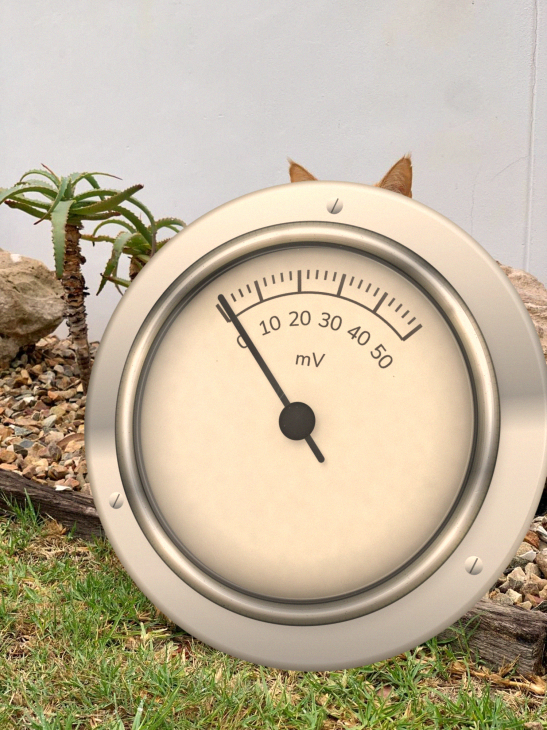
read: 2 mV
